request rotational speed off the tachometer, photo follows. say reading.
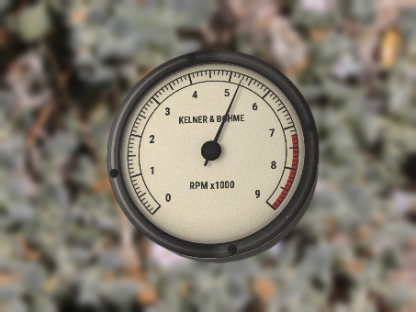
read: 5300 rpm
